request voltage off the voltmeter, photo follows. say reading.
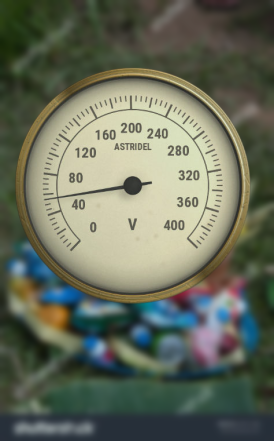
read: 55 V
